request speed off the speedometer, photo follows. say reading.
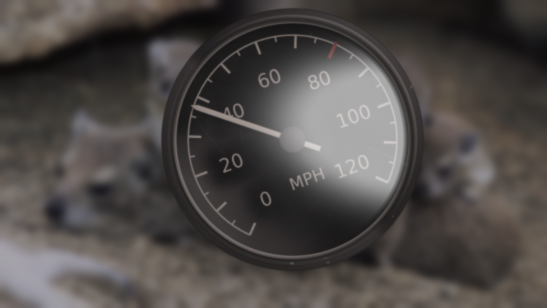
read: 37.5 mph
